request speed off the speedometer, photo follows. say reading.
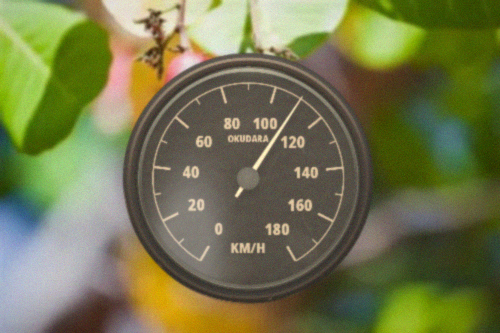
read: 110 km/h
